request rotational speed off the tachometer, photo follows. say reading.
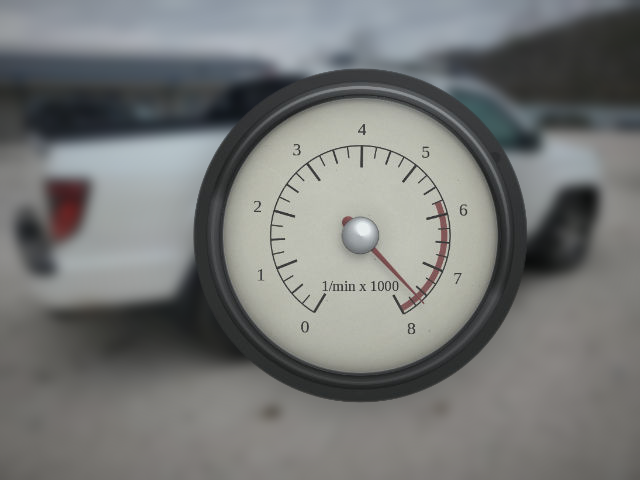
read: 7625 rpm
